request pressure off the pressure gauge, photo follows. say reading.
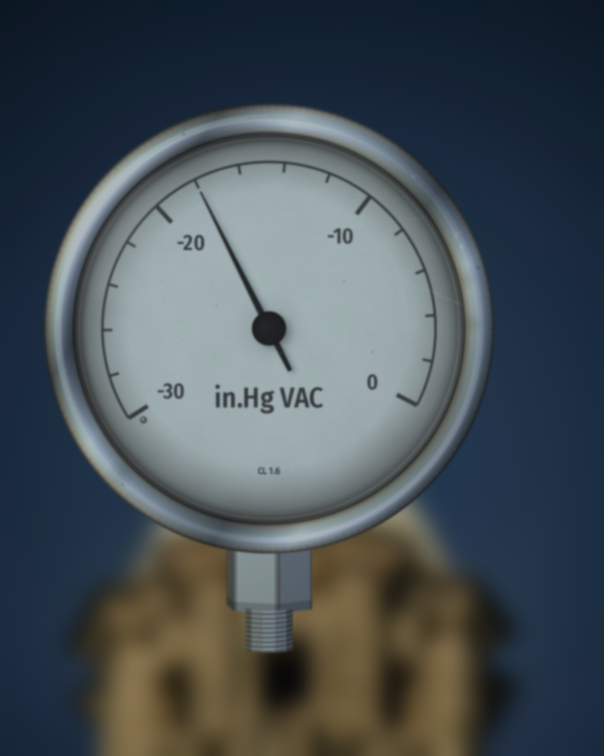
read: -18 inHg
